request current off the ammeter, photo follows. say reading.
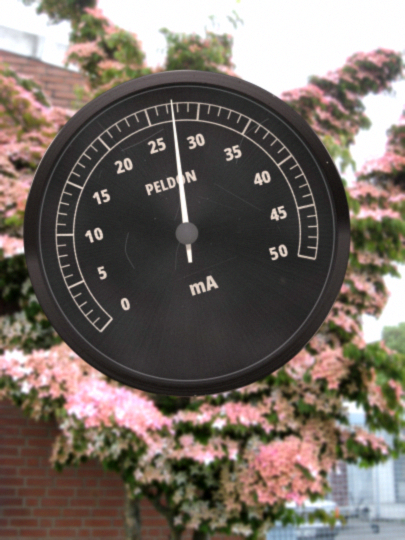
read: 27.5 mA
